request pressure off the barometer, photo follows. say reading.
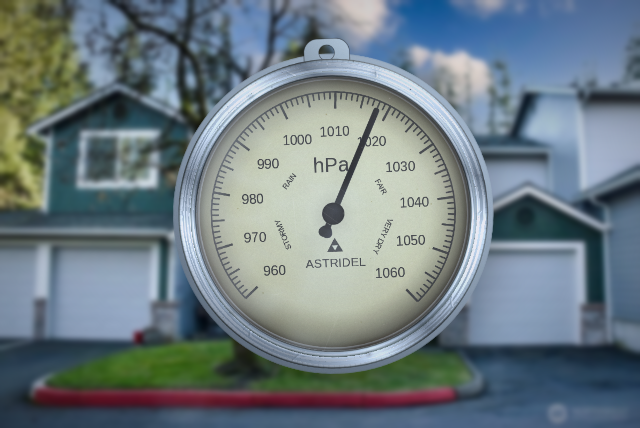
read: 1018 hPa
